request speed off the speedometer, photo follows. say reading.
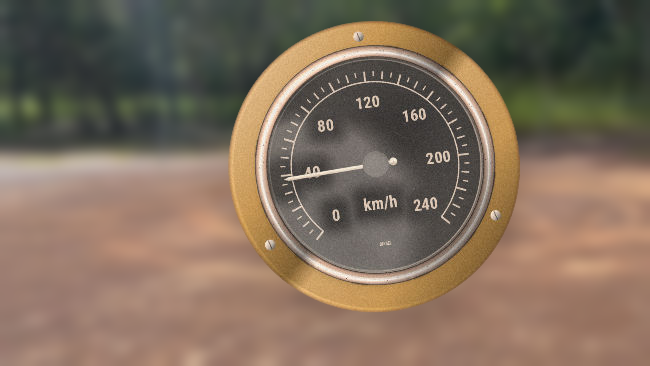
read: 37.5 km/h
